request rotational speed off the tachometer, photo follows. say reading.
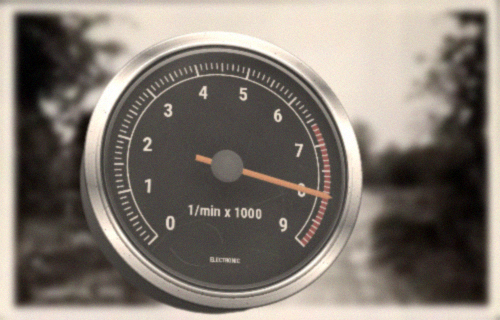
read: 8000 rpm
